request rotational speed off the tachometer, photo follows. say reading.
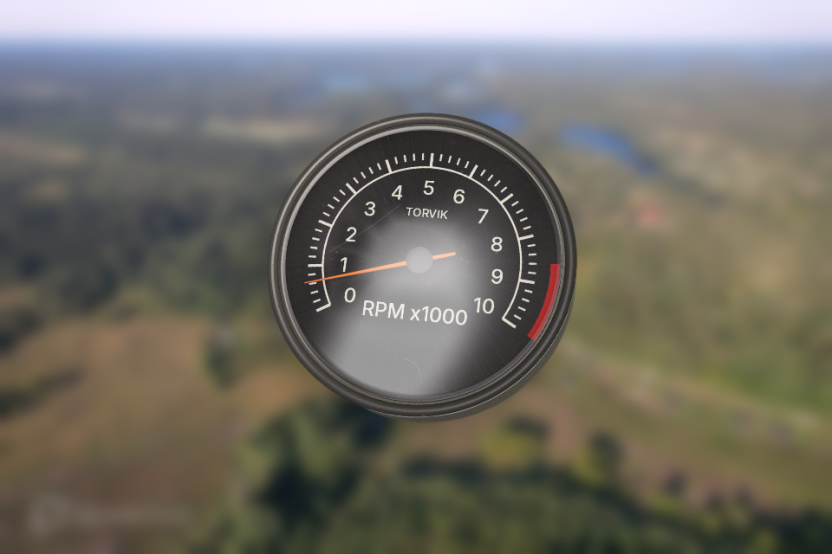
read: 600 rpm
